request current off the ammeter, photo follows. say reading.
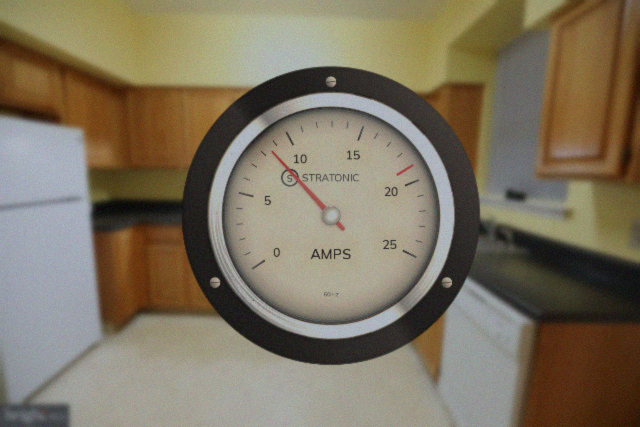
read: 8.5 A
